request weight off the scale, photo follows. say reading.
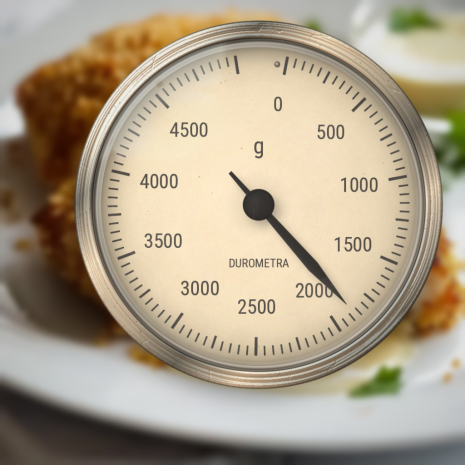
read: 1875 g
